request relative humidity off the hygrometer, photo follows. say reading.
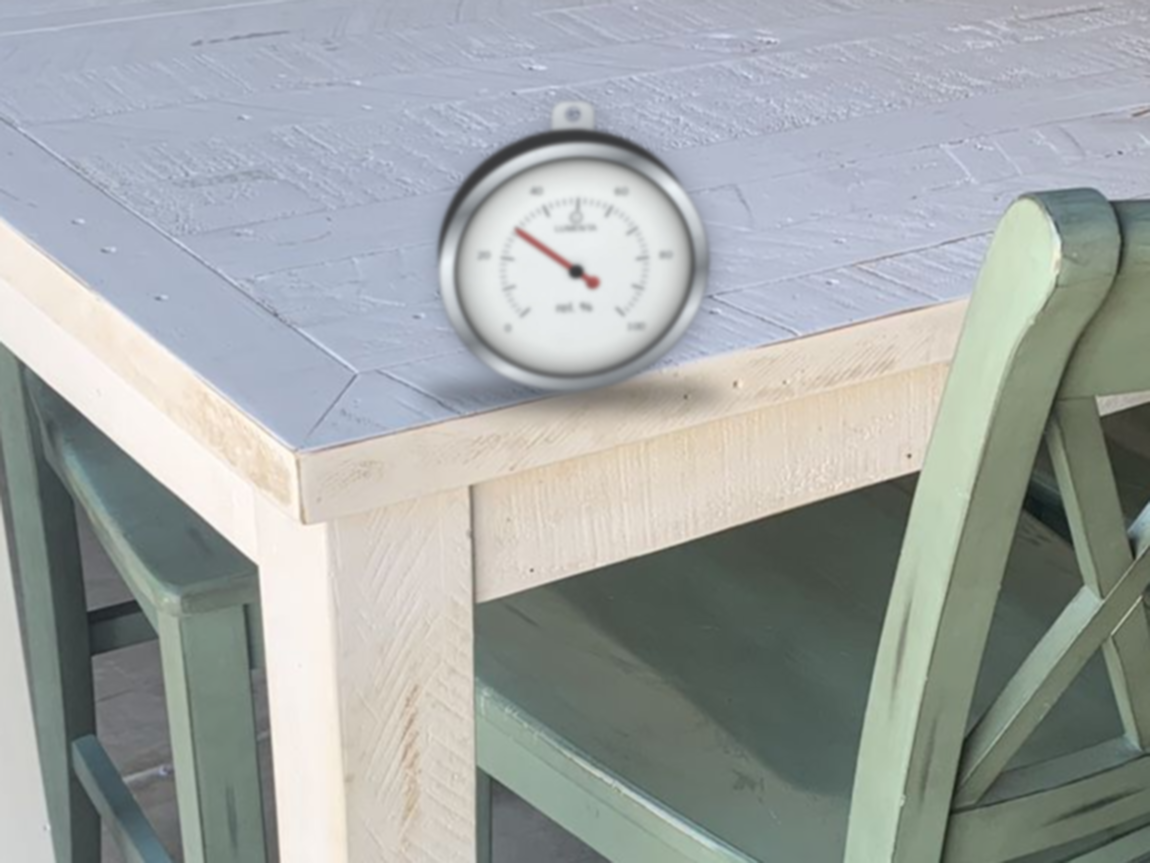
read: 30 %
